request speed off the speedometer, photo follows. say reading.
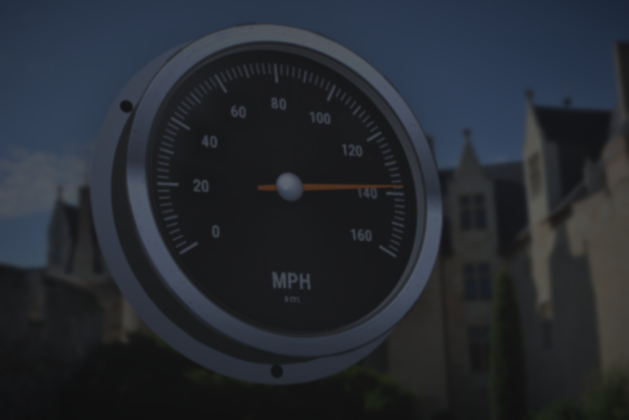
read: 138 mph
